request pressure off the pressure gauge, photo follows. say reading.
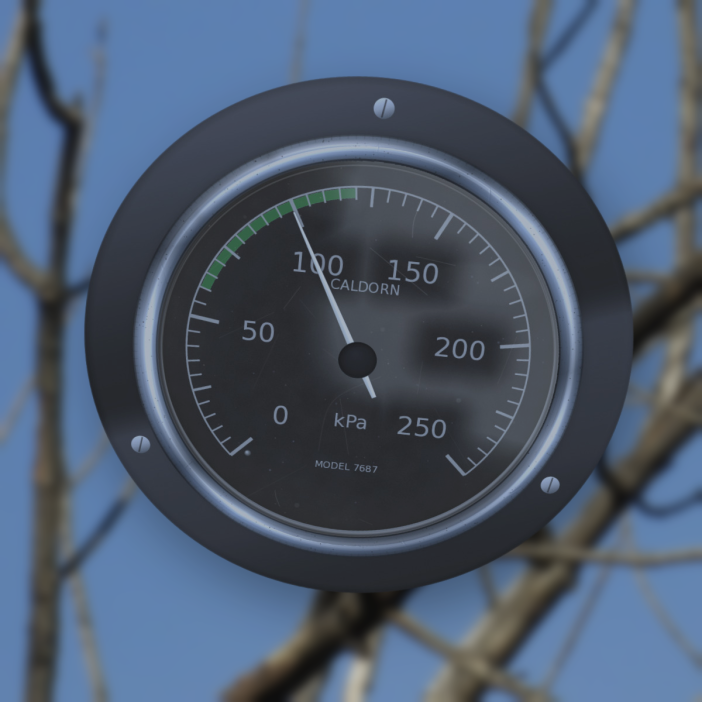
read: 100 kPa
